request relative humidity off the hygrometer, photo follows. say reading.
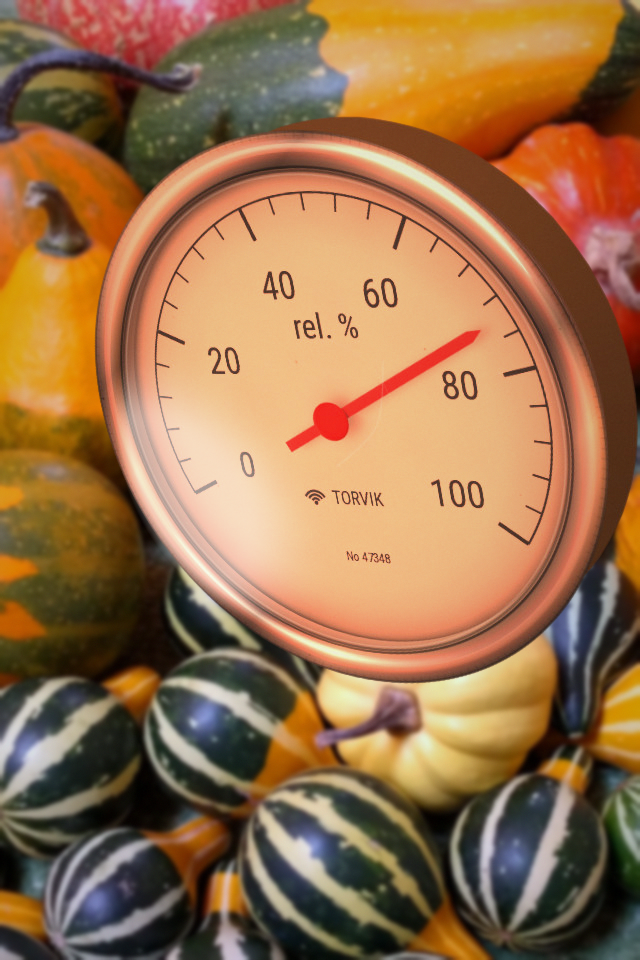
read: 74 %
